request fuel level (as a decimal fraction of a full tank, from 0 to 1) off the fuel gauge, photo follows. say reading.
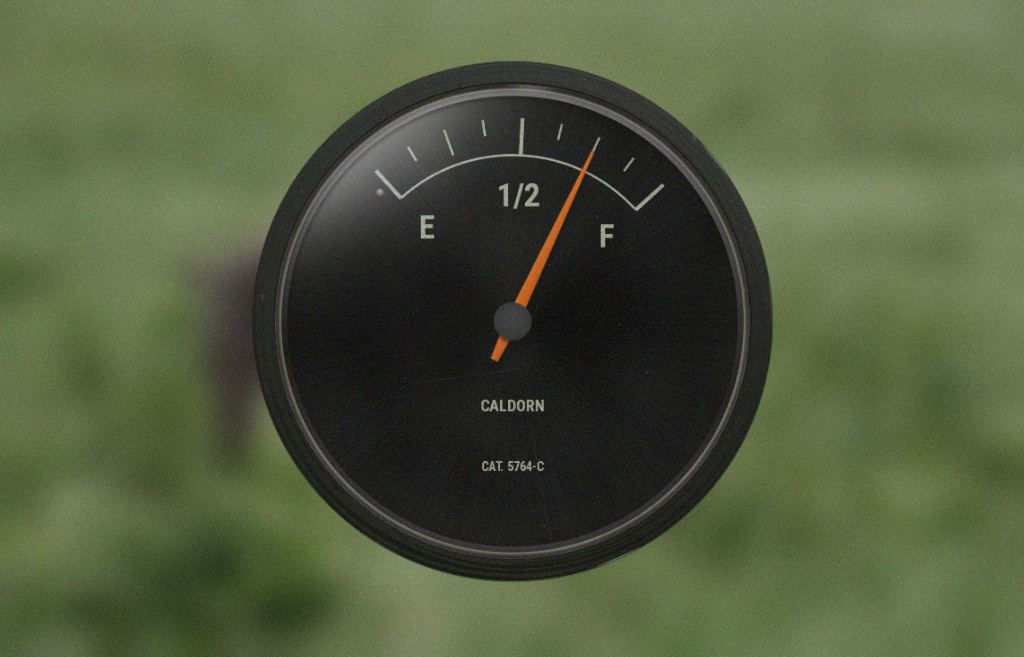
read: 0.75
